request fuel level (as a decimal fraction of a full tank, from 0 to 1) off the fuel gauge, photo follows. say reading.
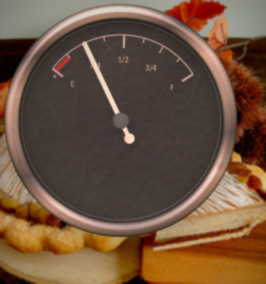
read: 0.25
